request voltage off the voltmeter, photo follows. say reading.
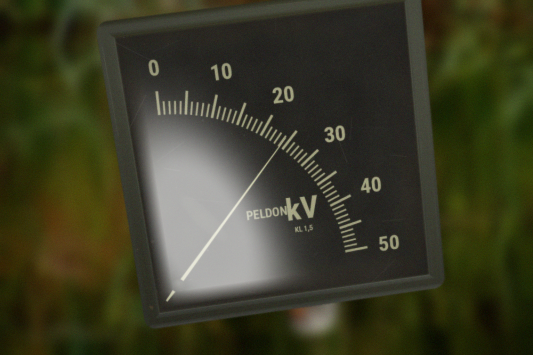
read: 24 kV
